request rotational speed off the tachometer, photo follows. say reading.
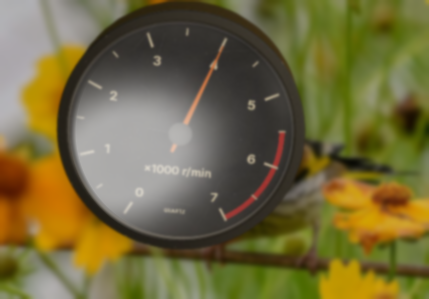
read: 4000 rpm
